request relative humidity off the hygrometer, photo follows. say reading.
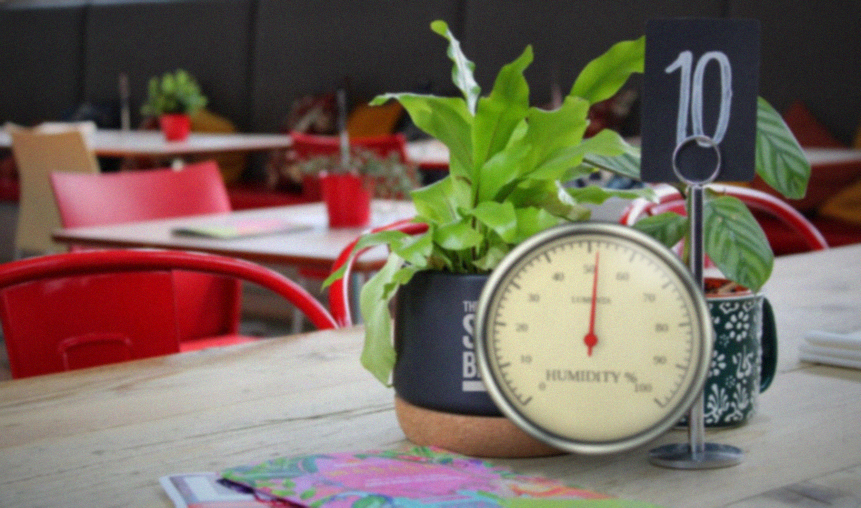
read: 52 %
